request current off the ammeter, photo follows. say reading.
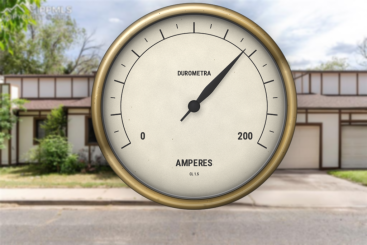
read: 135 A
